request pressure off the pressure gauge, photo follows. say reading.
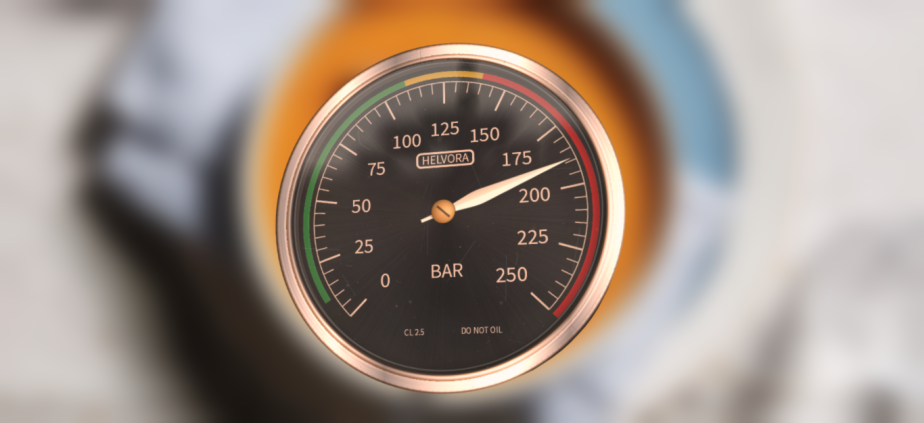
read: 190 bar
